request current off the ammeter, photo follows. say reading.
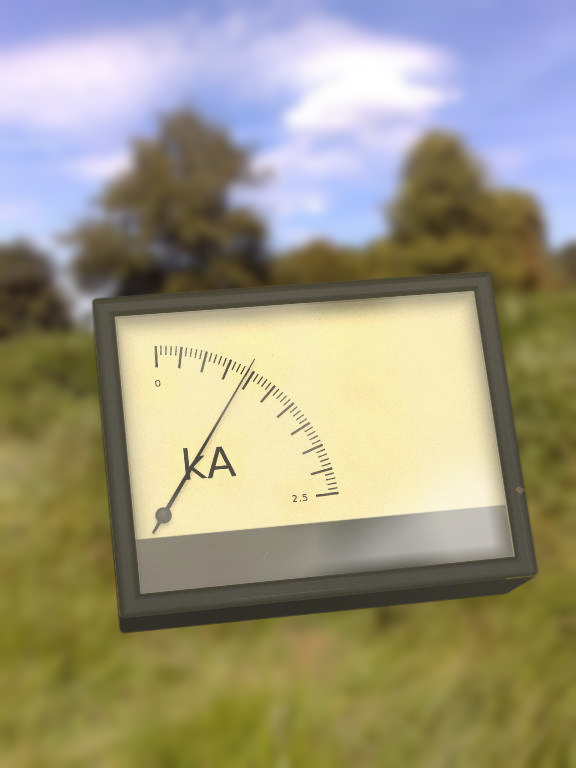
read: 0.95 kA
